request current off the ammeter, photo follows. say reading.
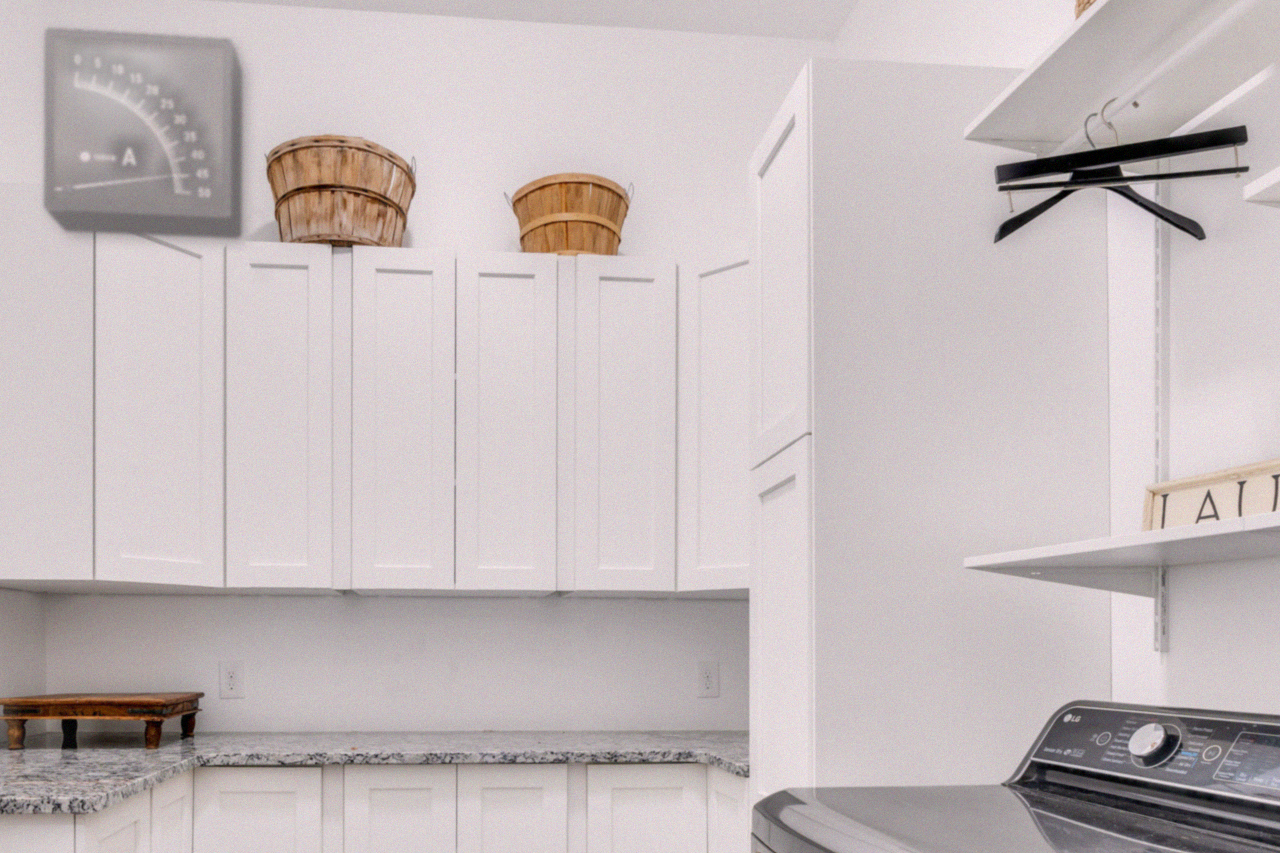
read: 45 A
